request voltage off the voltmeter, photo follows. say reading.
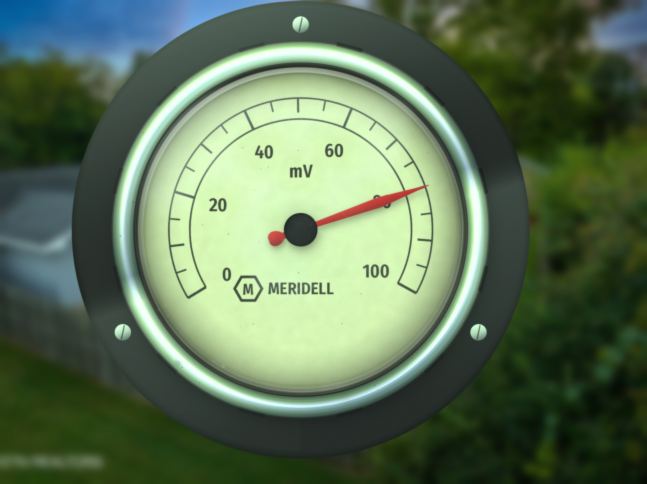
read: 80 mV
